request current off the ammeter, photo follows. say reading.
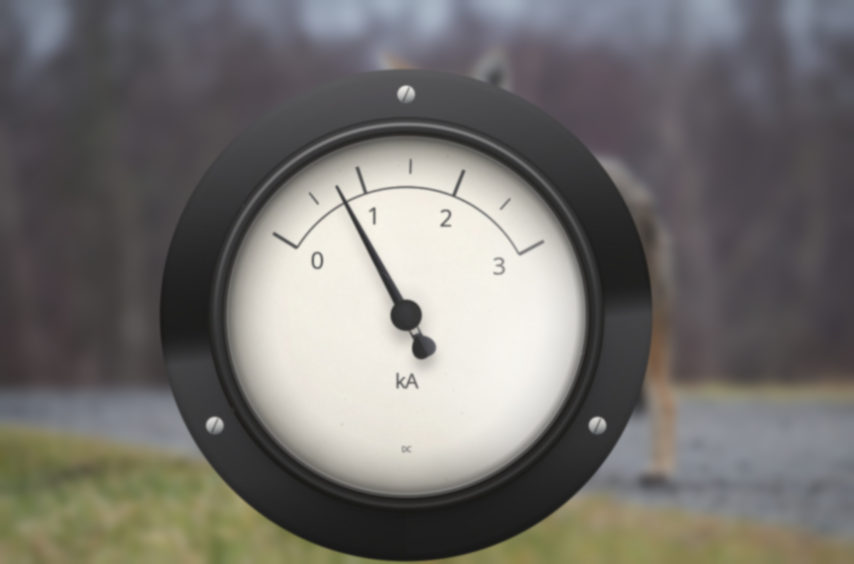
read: 0.75 kA
